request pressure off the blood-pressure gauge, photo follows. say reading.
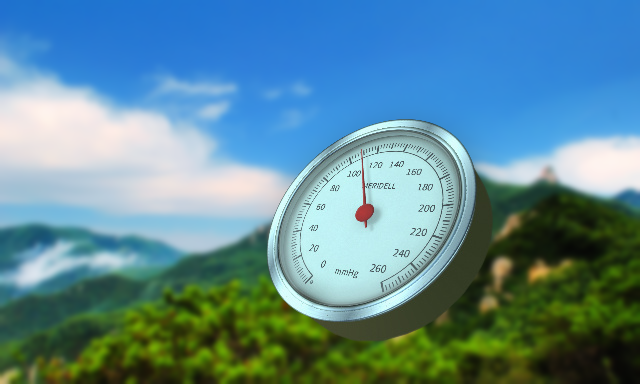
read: 110 mmHg
